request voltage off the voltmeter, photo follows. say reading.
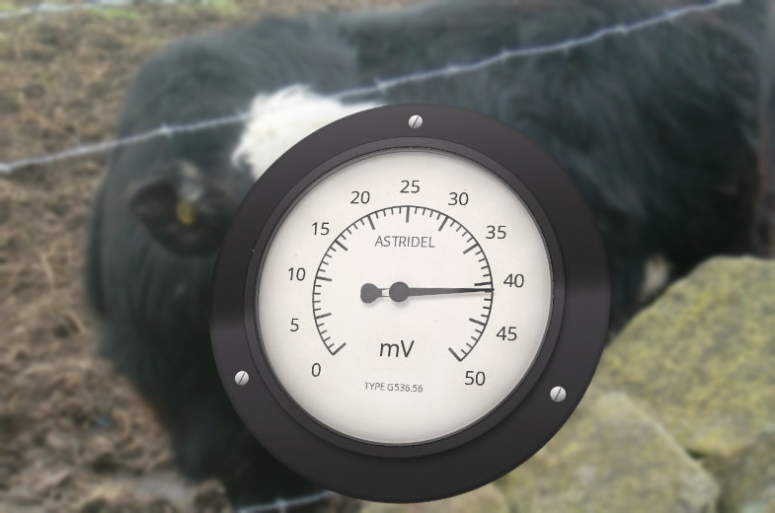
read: 41 mV
